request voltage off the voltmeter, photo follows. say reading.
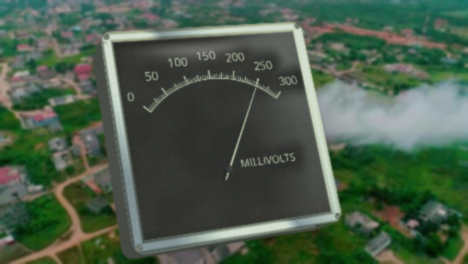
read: 250 mV
